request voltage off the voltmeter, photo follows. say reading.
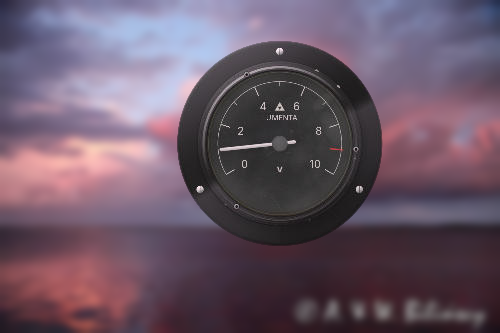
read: 1 V
